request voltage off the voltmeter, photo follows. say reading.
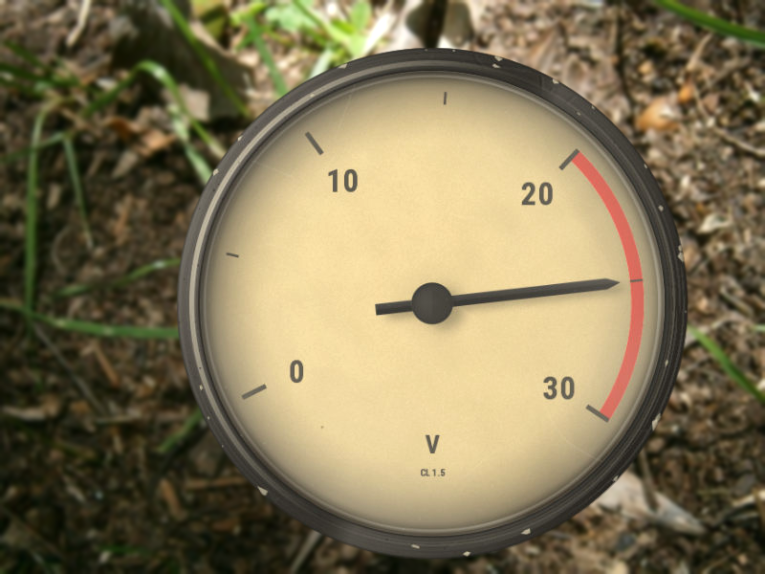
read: 25 V
